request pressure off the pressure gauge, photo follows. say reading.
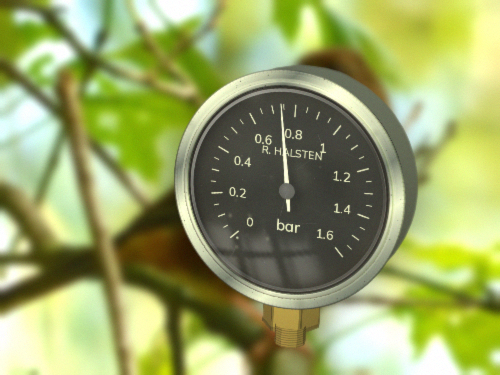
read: 0.75 bar
